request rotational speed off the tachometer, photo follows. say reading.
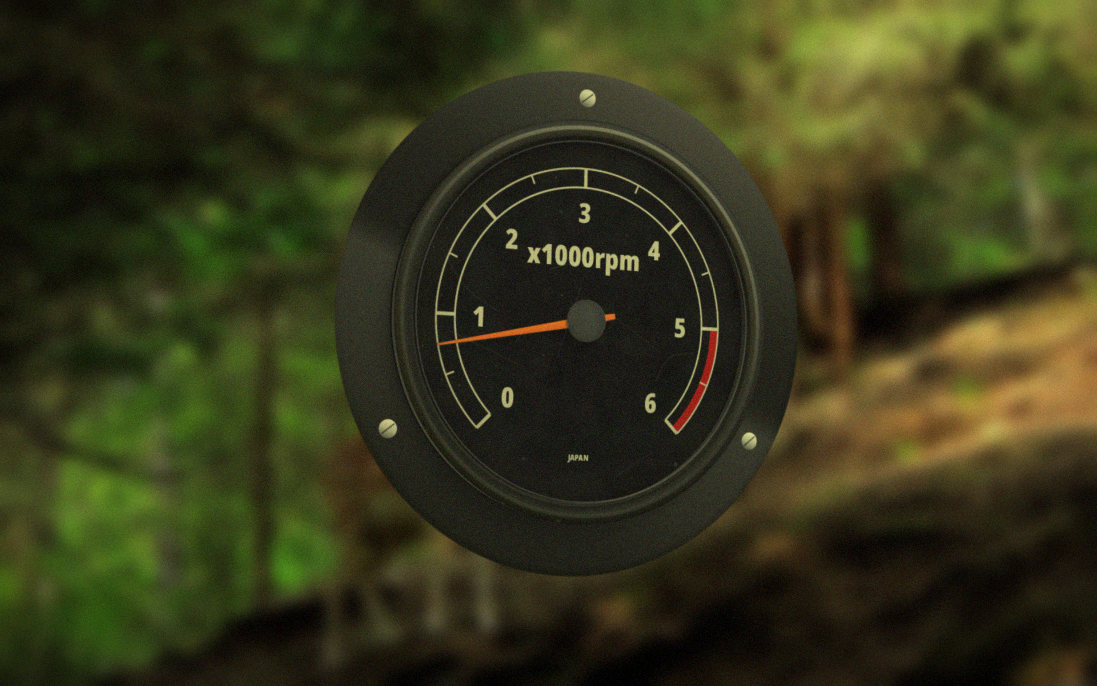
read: 750 rpm
